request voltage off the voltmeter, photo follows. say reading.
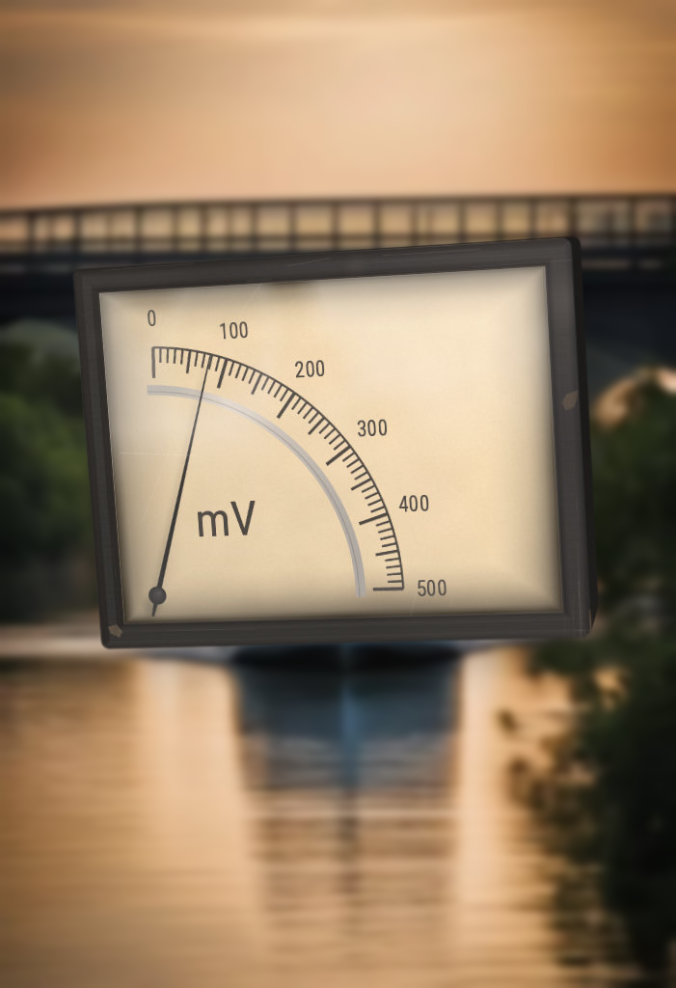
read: 80 mV
